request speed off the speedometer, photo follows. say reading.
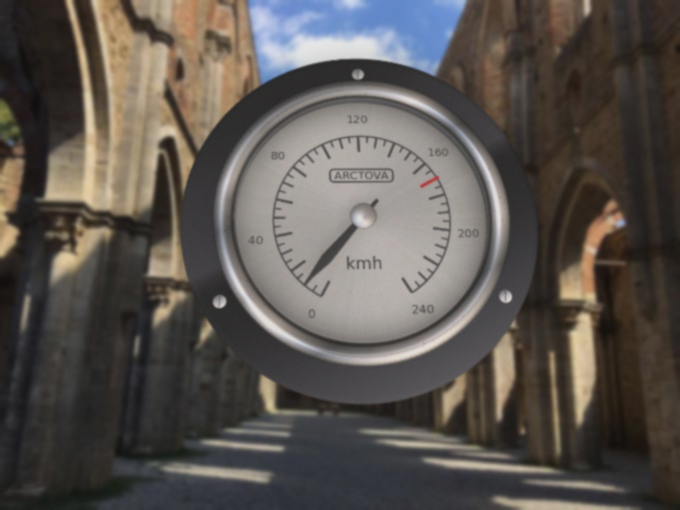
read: 10 km/h
